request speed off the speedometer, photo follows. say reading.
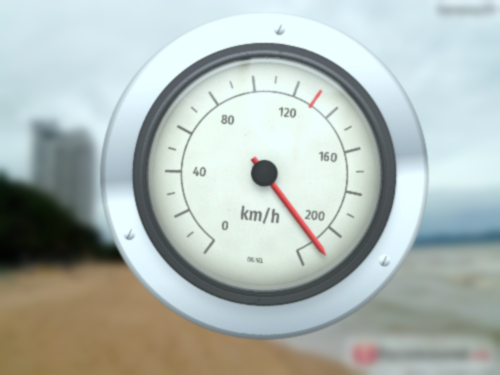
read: 210 km/h
